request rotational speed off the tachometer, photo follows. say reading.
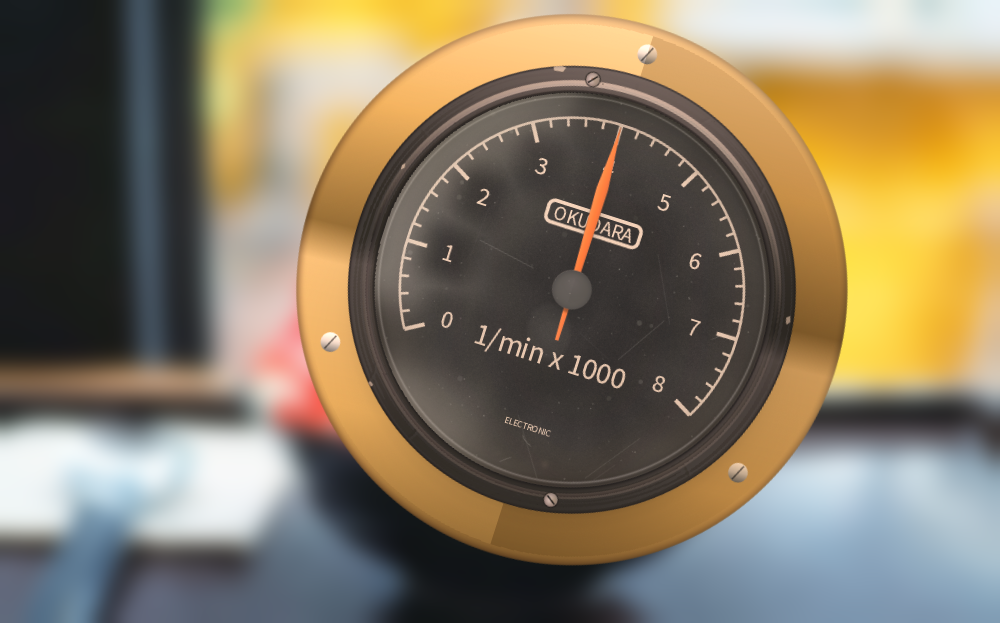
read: 4000 rpm
